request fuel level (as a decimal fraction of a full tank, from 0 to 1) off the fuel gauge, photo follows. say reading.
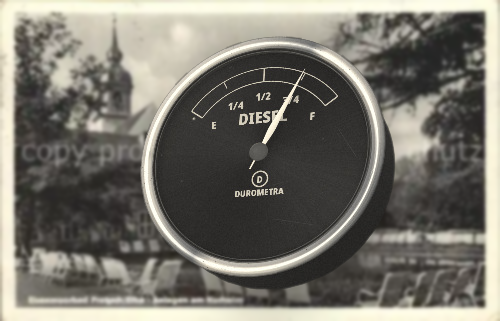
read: 0.75
